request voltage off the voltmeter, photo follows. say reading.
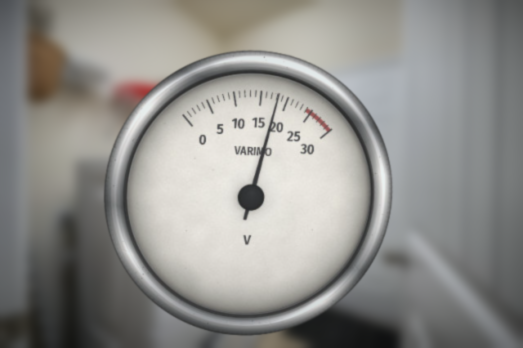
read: 18 V
